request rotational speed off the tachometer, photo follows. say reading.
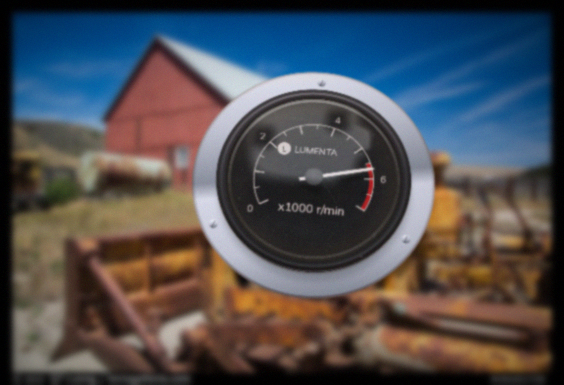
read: 5750 rpm
